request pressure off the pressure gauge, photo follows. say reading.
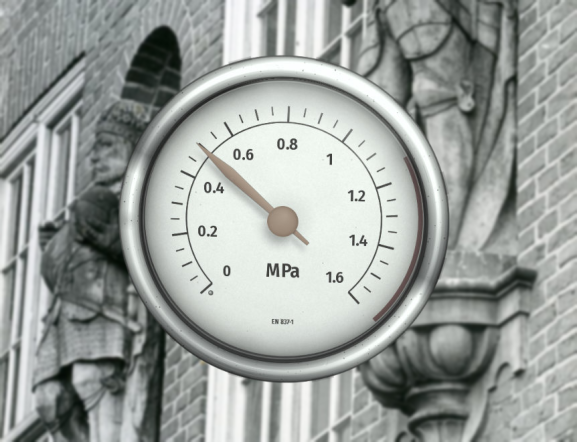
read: 0.5 MPa
